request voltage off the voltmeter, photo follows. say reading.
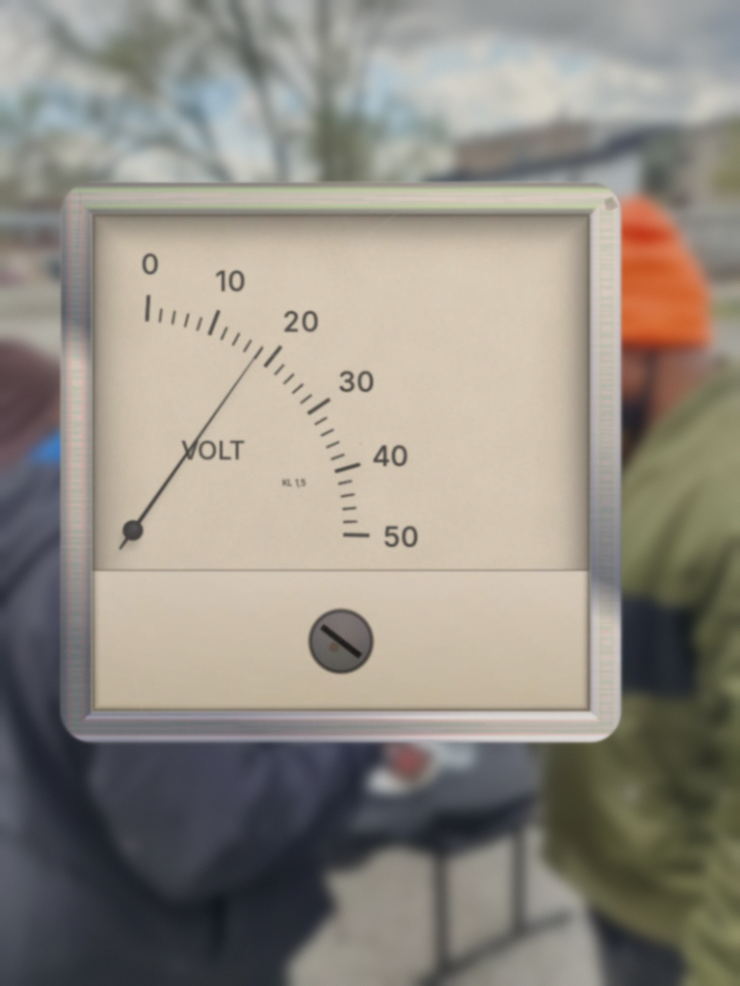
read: 18 V
